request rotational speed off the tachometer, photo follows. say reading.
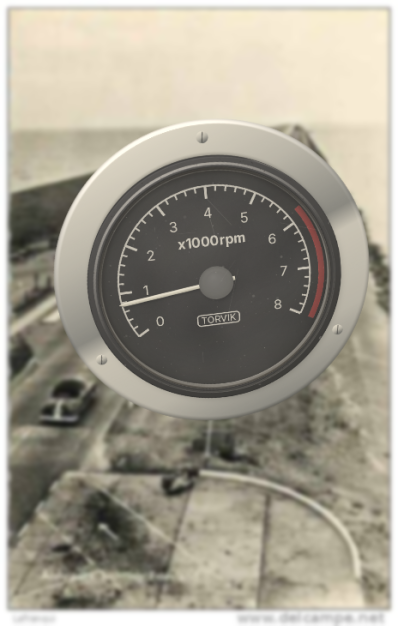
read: 800 rpm
